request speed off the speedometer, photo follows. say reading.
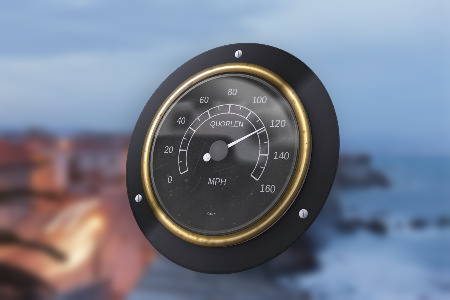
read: 120 mph
